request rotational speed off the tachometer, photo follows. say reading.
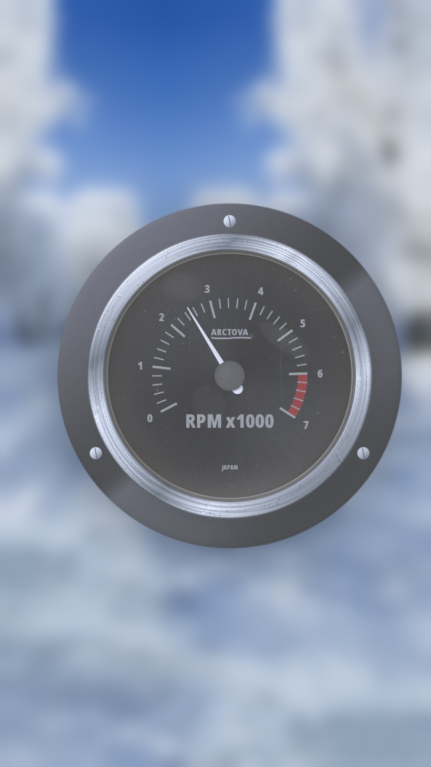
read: 2500 rpm
